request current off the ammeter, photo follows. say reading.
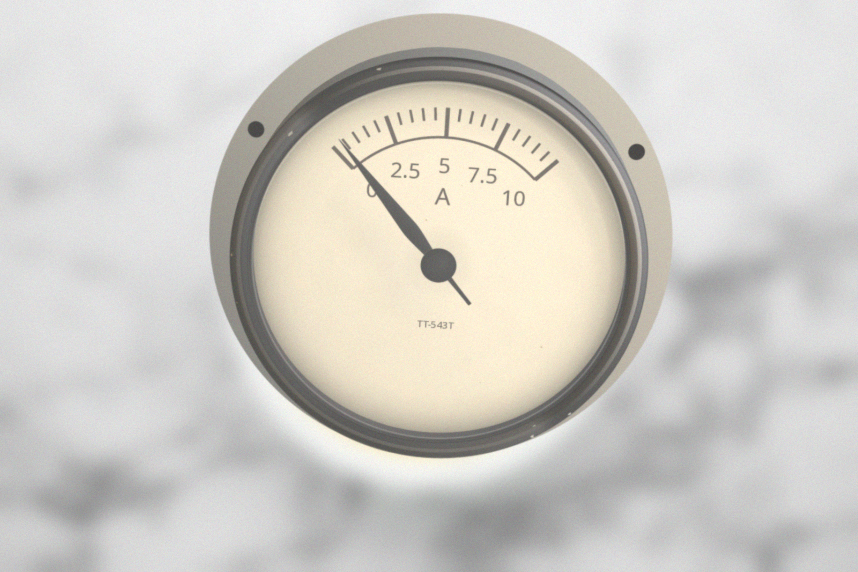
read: 0.5 A
